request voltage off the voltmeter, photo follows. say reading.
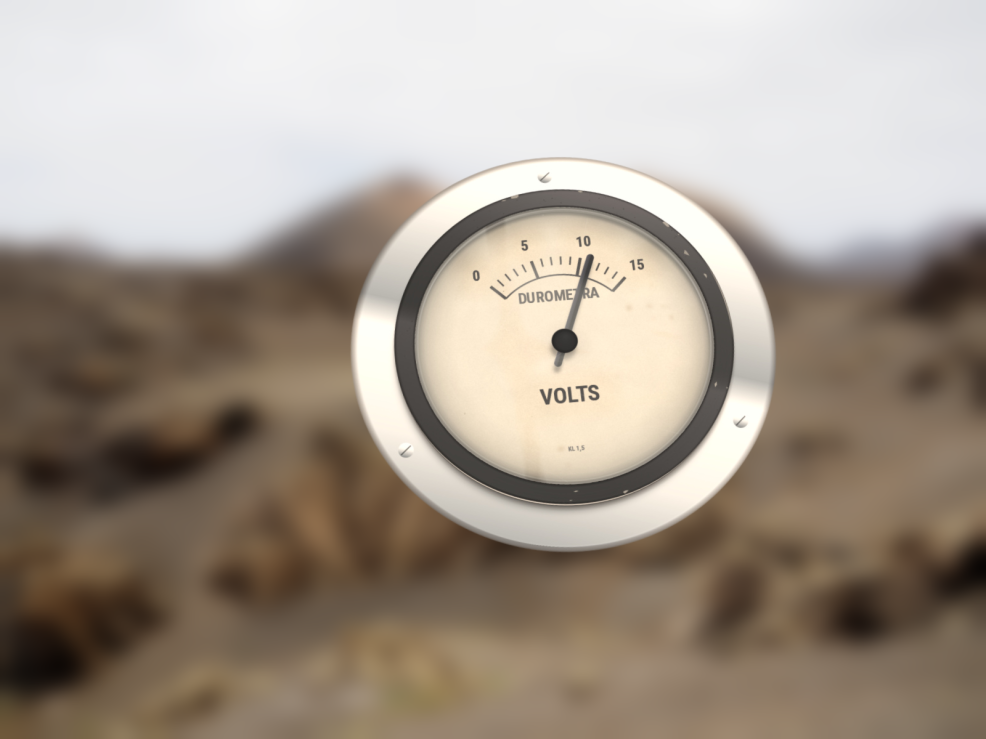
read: 11 V
